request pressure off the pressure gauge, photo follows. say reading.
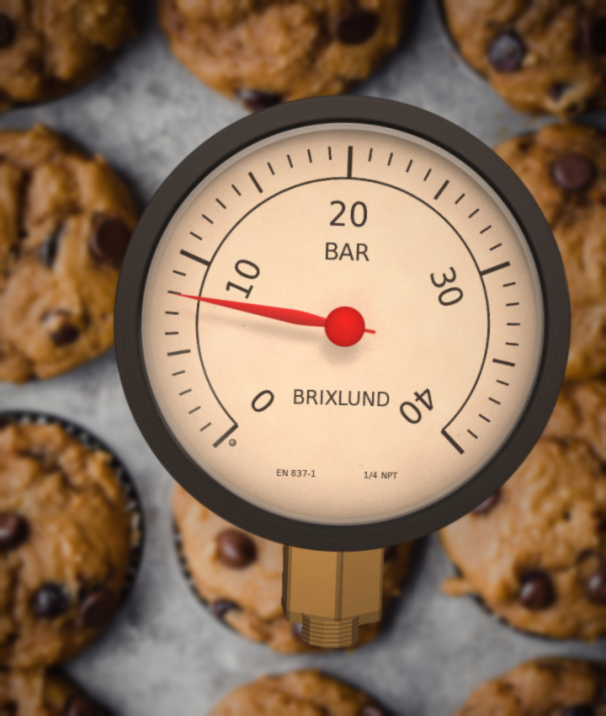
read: 8 bar
